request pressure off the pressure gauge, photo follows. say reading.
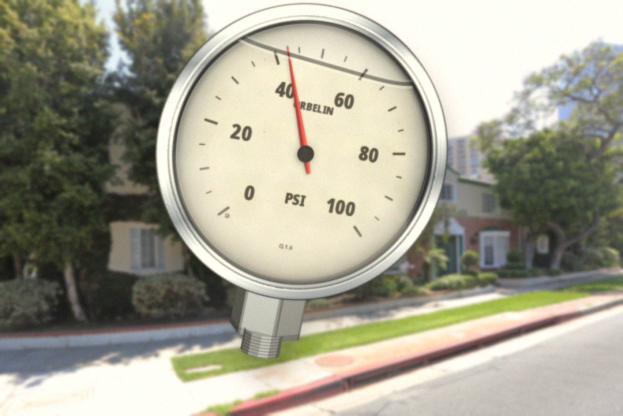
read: 42.5 psi
